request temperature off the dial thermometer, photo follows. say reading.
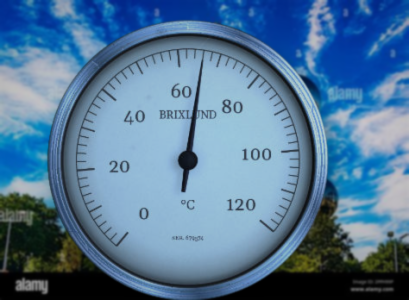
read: 66 °C
